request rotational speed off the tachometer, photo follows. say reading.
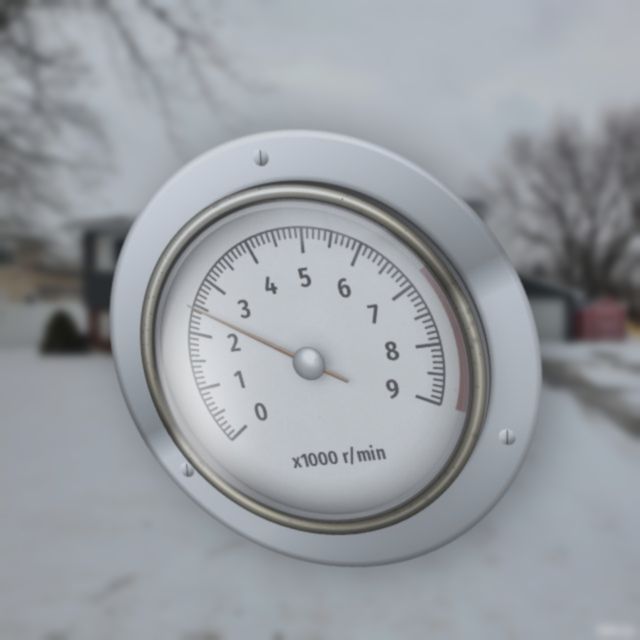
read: 2500 rpm
